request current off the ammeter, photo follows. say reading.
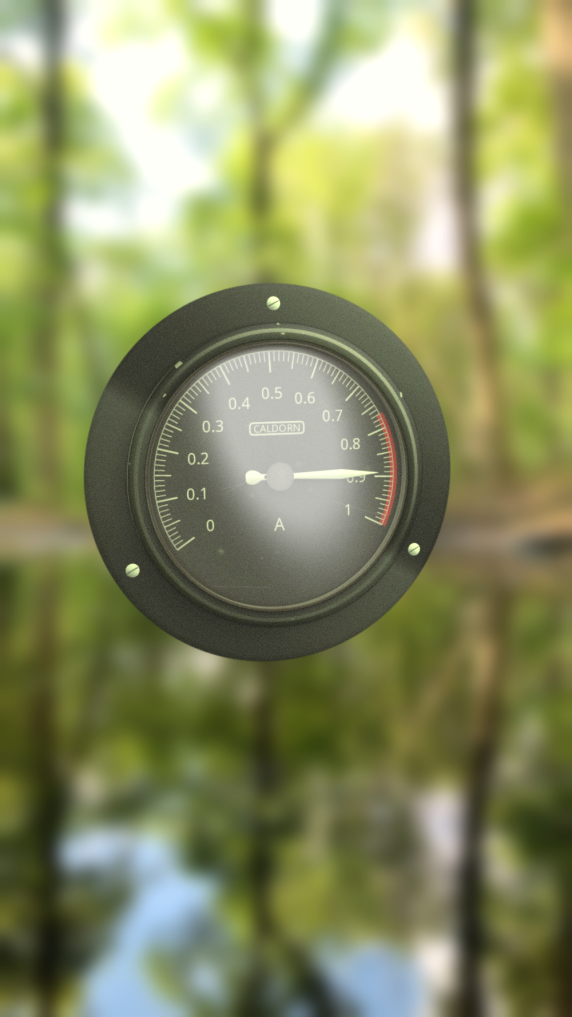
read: 0.89 A
